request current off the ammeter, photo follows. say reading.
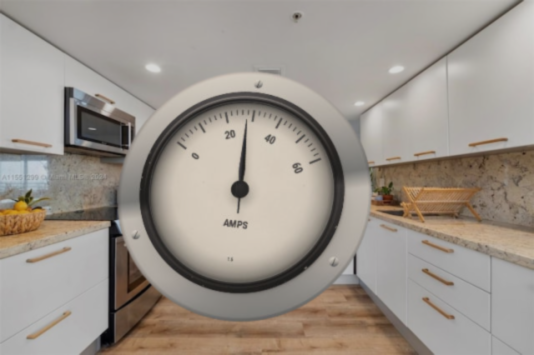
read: 28 A
